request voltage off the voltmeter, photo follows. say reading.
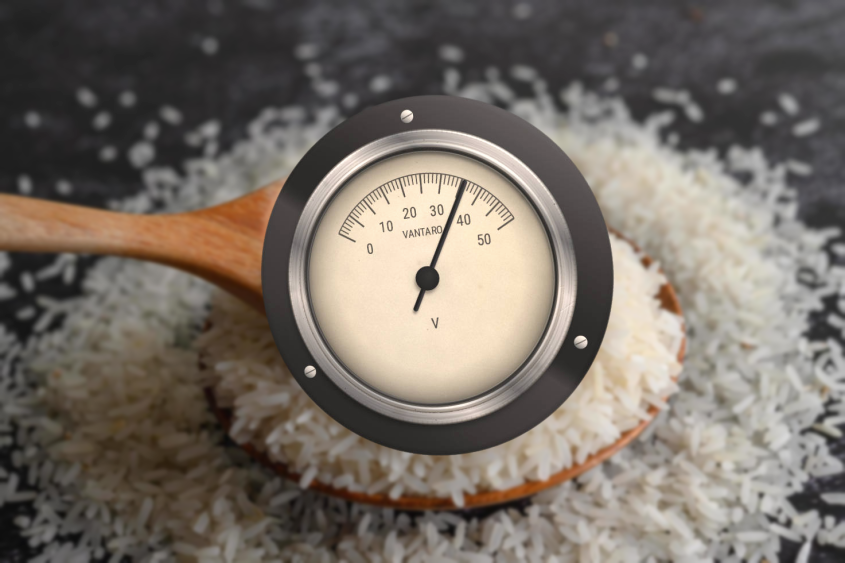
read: 36 V
